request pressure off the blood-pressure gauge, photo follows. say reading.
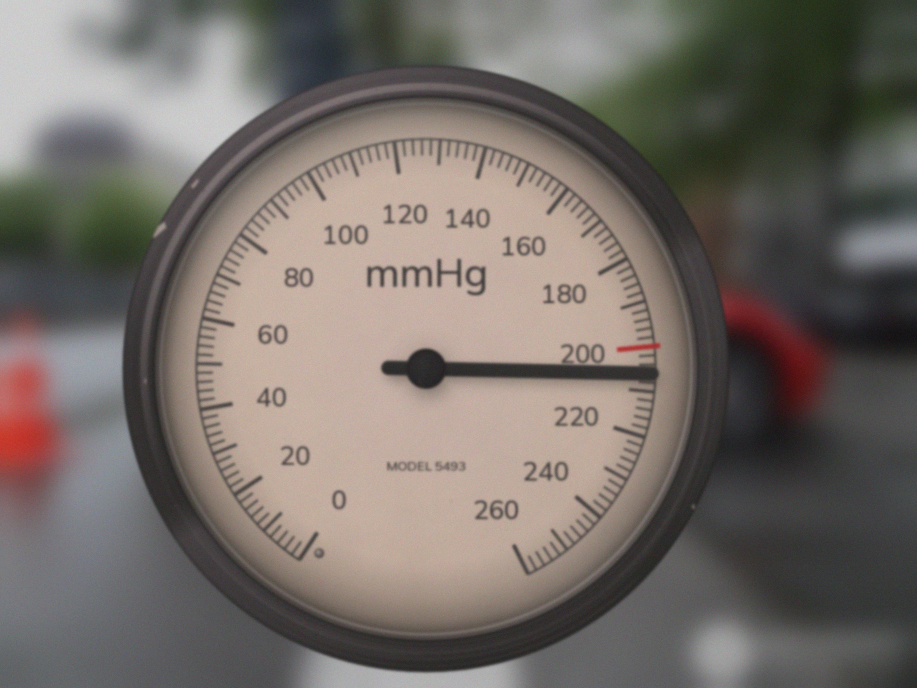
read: 206 mmHg
